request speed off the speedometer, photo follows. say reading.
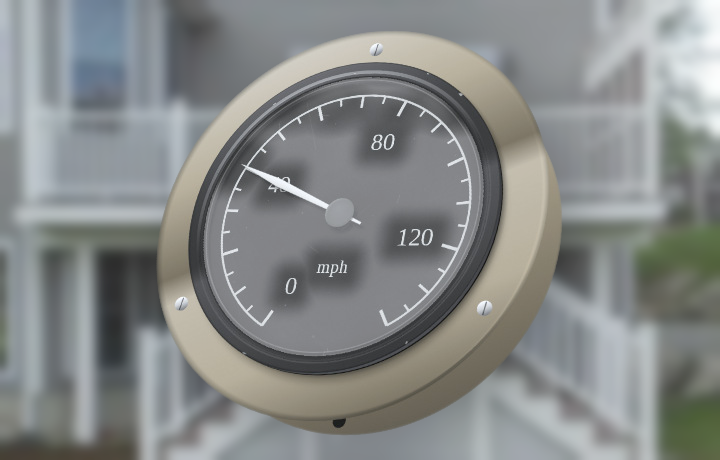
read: 40 mph
